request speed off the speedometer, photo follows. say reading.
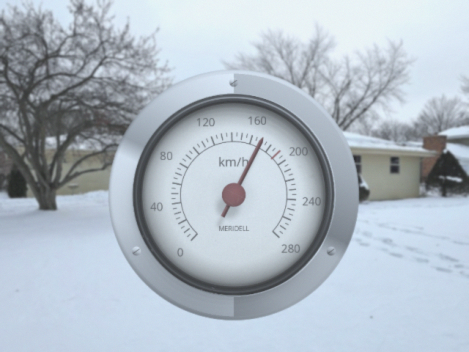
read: 170 km/h
